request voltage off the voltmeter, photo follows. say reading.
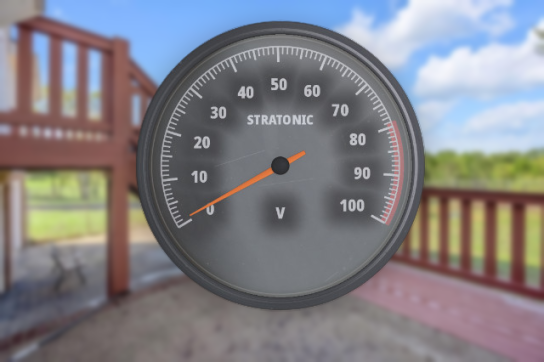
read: 1 V
